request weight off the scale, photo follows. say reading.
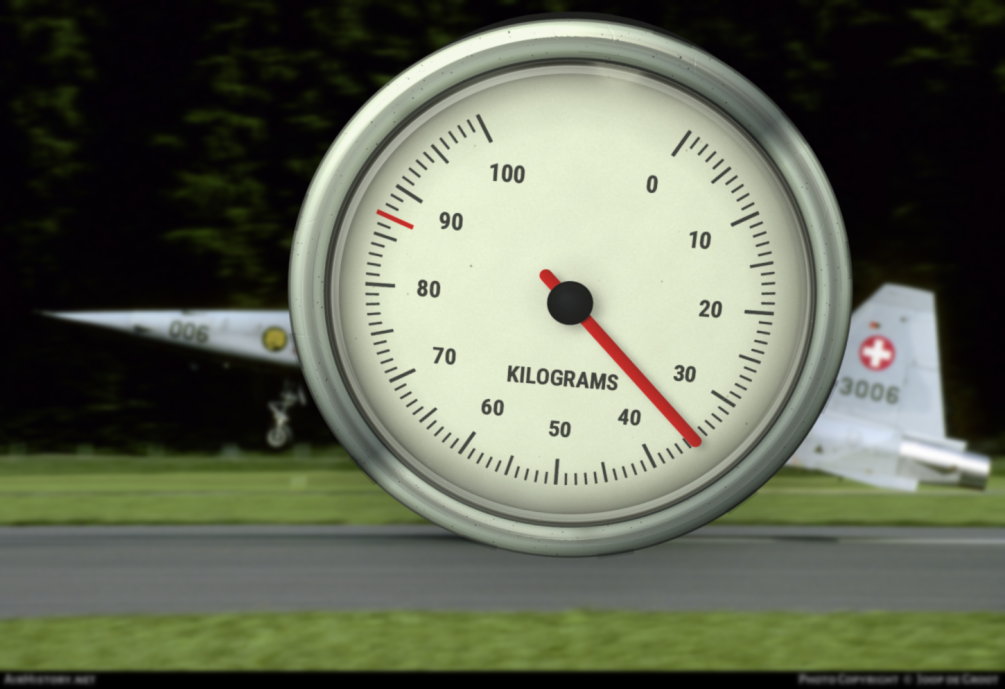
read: 35 kg
